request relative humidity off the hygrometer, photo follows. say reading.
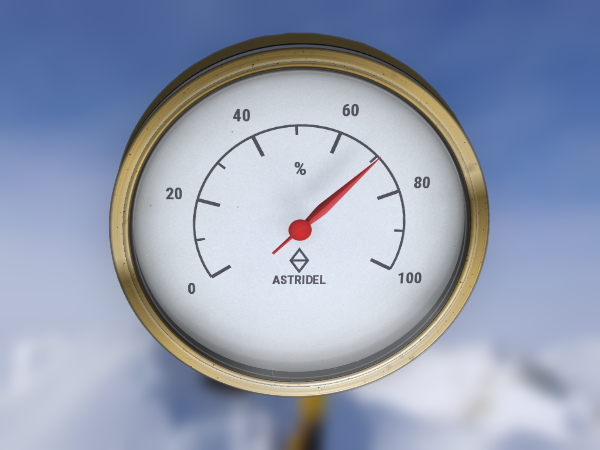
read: 70 %
